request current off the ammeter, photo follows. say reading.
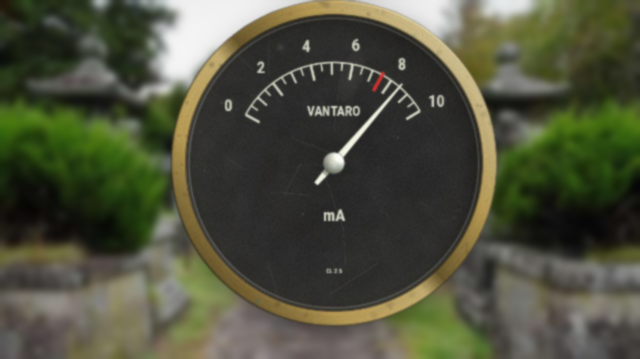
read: 8.5 mA
